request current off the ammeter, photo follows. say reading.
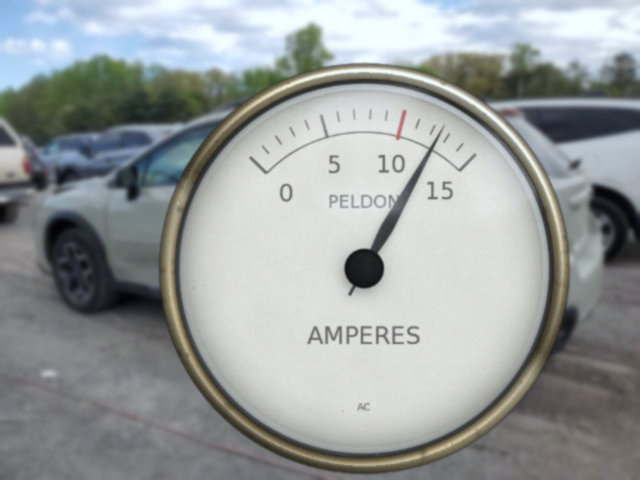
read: 12.5 A
